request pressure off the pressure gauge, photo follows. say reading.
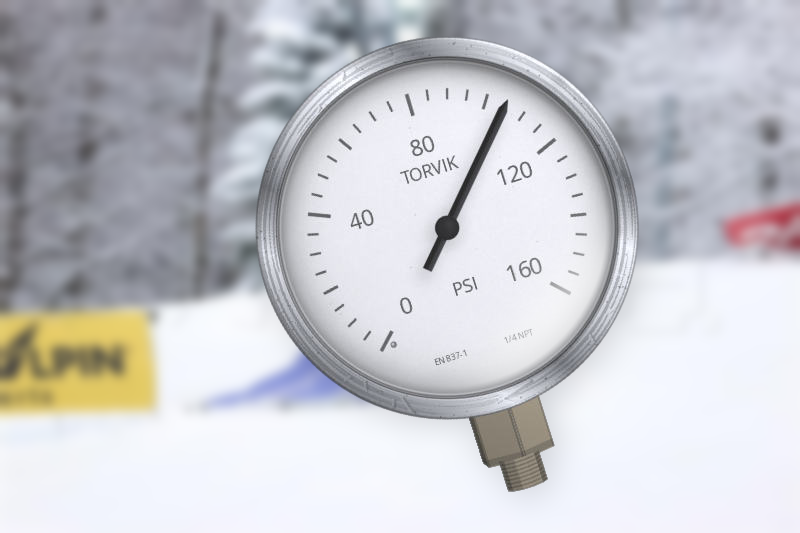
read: 105 psi
